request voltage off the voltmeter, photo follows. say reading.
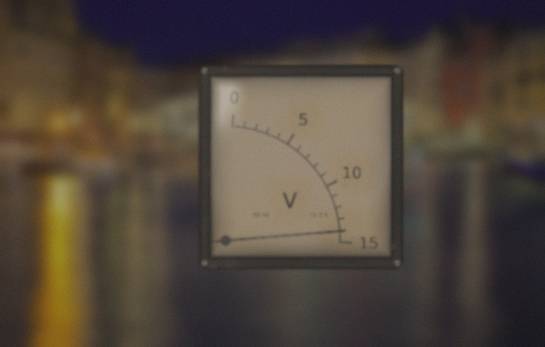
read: 14 V
